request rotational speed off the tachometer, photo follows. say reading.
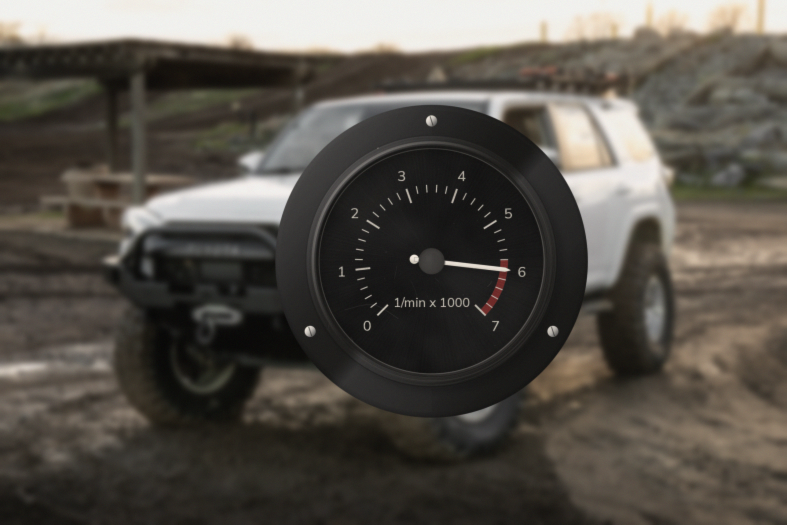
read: 6000 rpm
